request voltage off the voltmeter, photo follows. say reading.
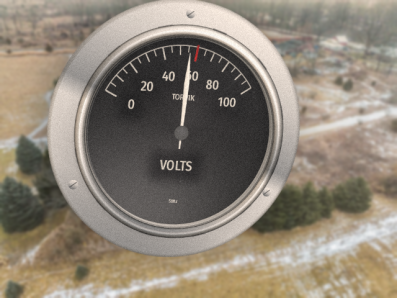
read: 55 V
